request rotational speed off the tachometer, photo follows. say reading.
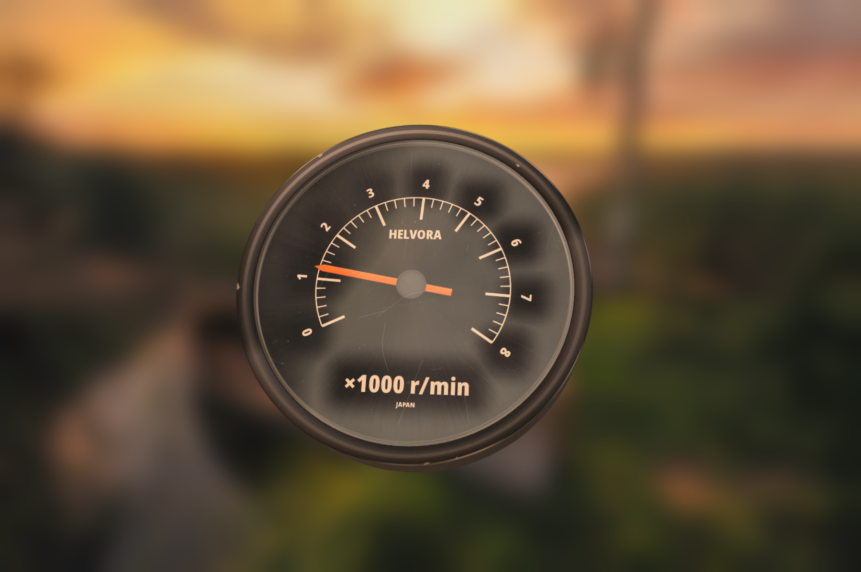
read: 1200 rpm
